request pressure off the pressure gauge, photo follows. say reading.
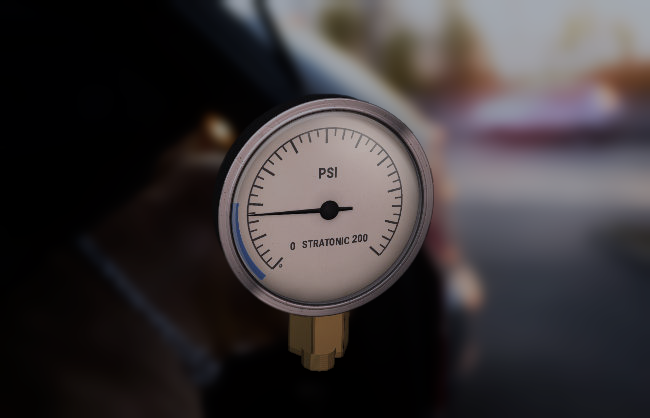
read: 35 psi
